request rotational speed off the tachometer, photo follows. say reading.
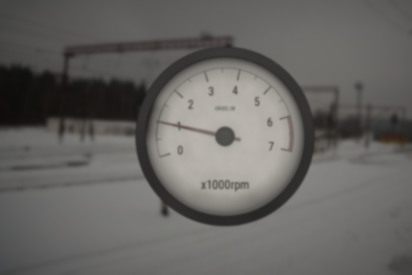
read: 1000 rpm
